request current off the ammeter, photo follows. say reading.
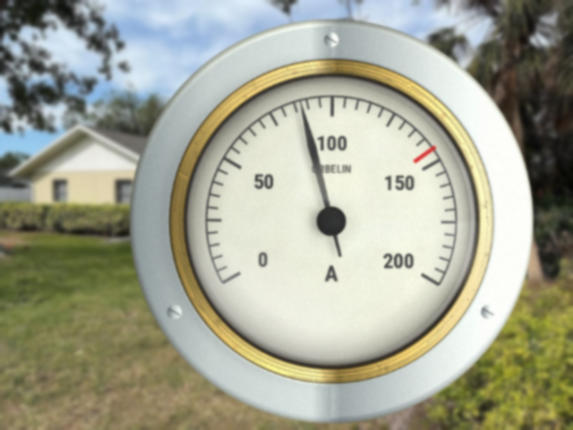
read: 87.5 A
